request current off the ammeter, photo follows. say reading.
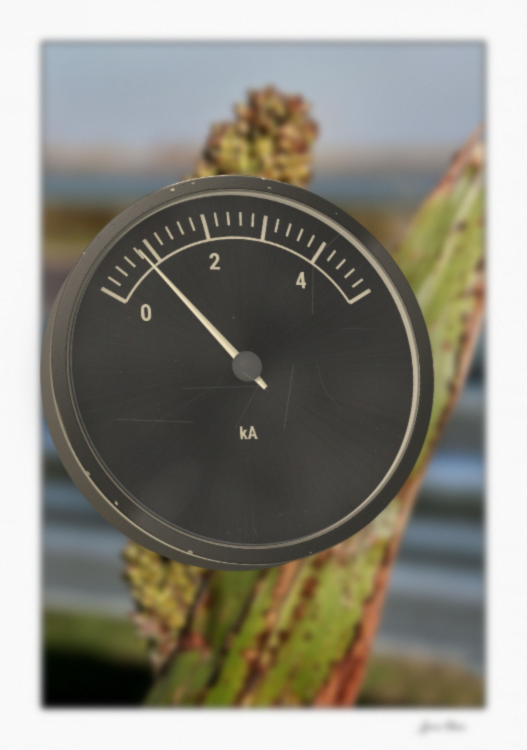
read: 0.8 kA
